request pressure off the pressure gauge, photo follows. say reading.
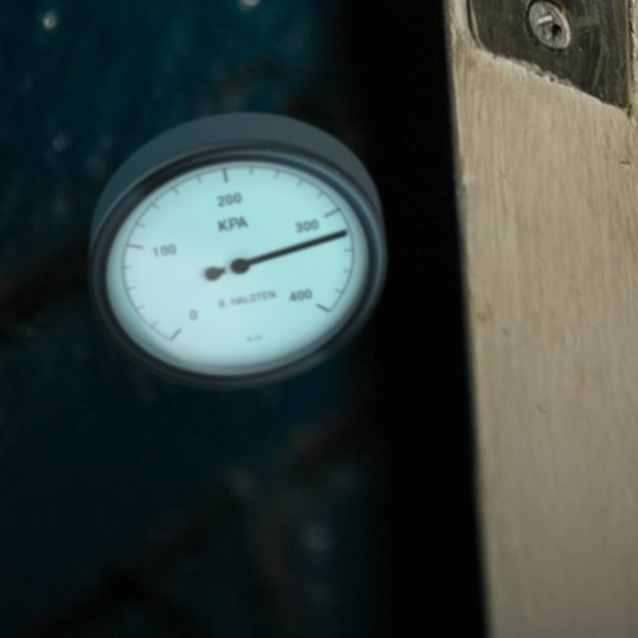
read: 320 kPa
